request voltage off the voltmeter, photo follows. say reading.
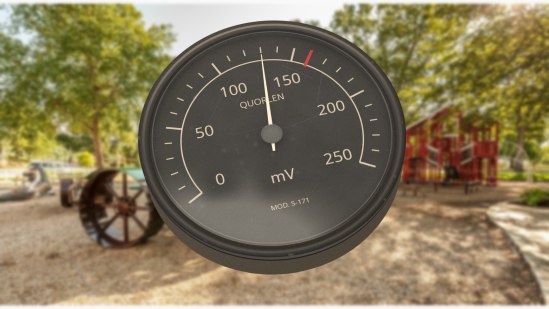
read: 130 mV
